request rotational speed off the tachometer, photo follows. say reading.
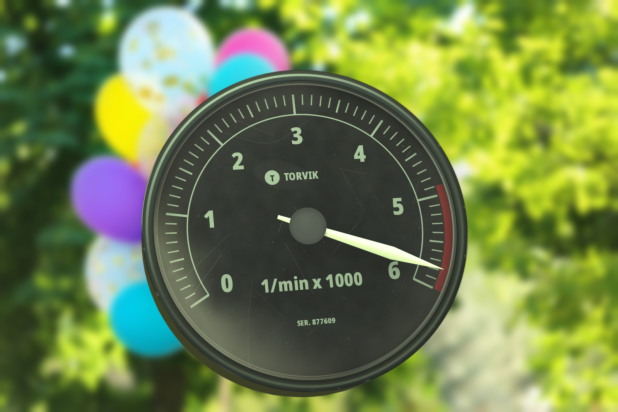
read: 5800 rpm
